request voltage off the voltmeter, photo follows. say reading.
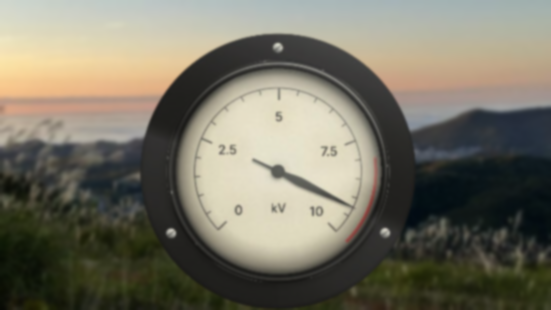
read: 9.25 kV
